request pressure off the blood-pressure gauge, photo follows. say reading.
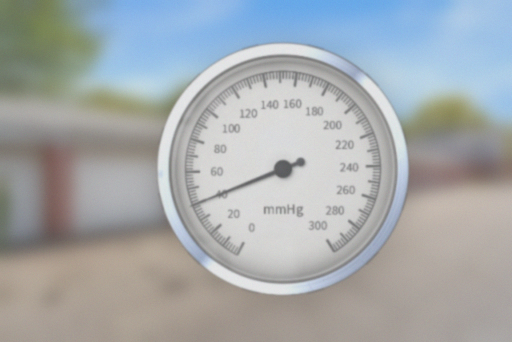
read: 40 mmHg
